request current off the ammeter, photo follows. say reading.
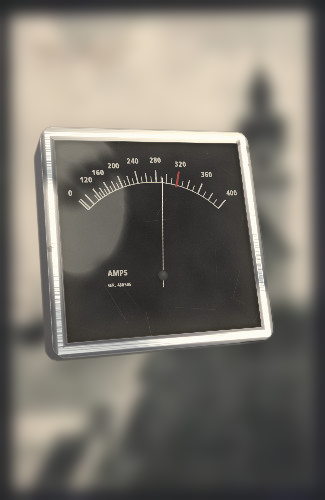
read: 290 A
